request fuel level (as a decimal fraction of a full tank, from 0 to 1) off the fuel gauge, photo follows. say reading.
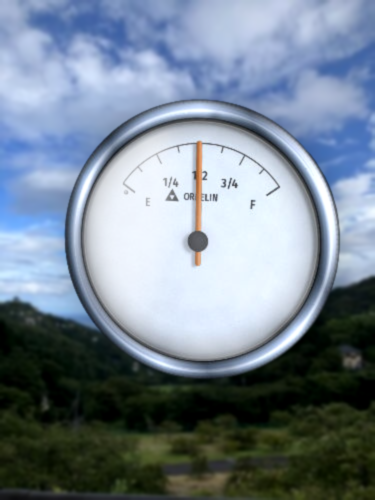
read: 0.5
